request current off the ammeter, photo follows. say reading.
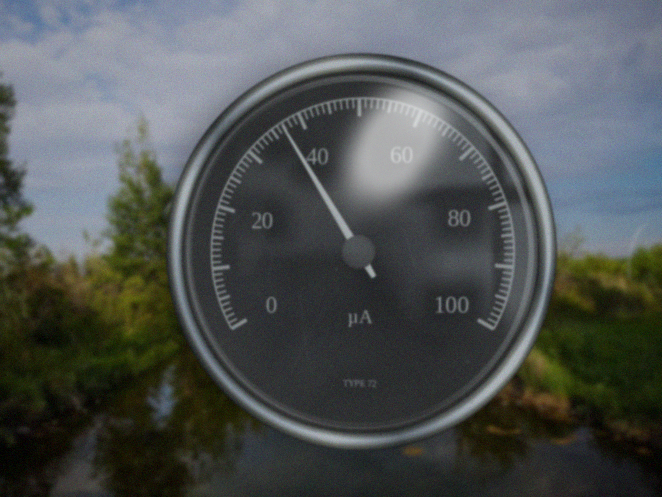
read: 37 µA
